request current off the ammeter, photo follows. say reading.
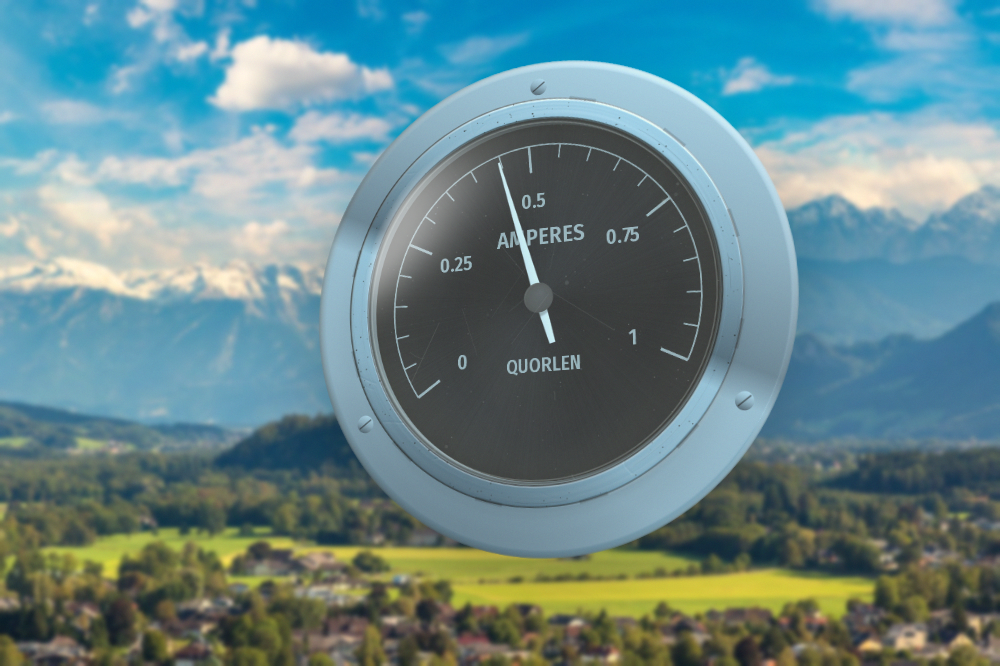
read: 0.45 A
